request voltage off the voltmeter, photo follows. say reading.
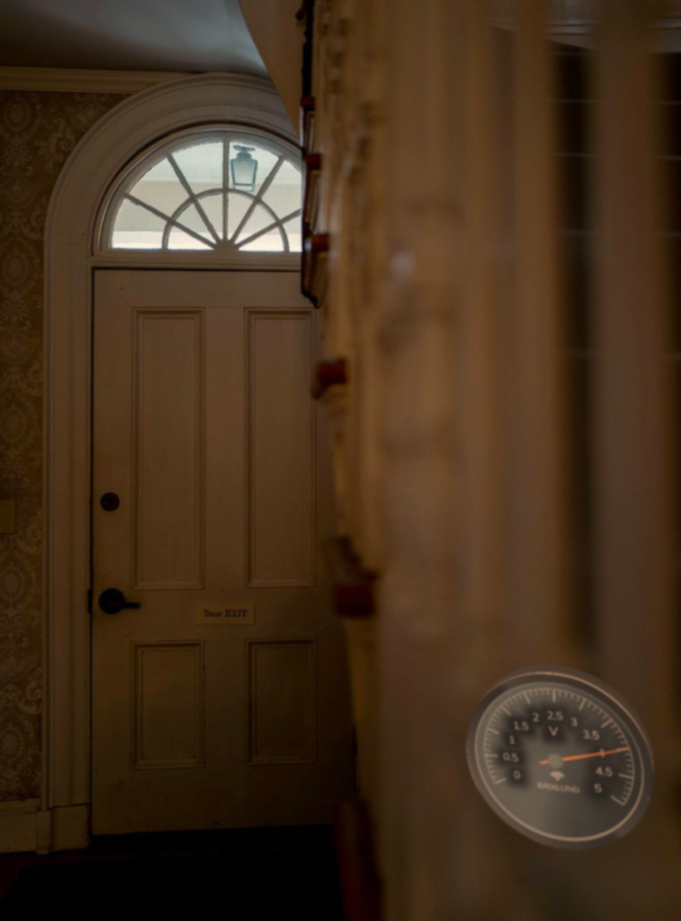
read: 4 V
